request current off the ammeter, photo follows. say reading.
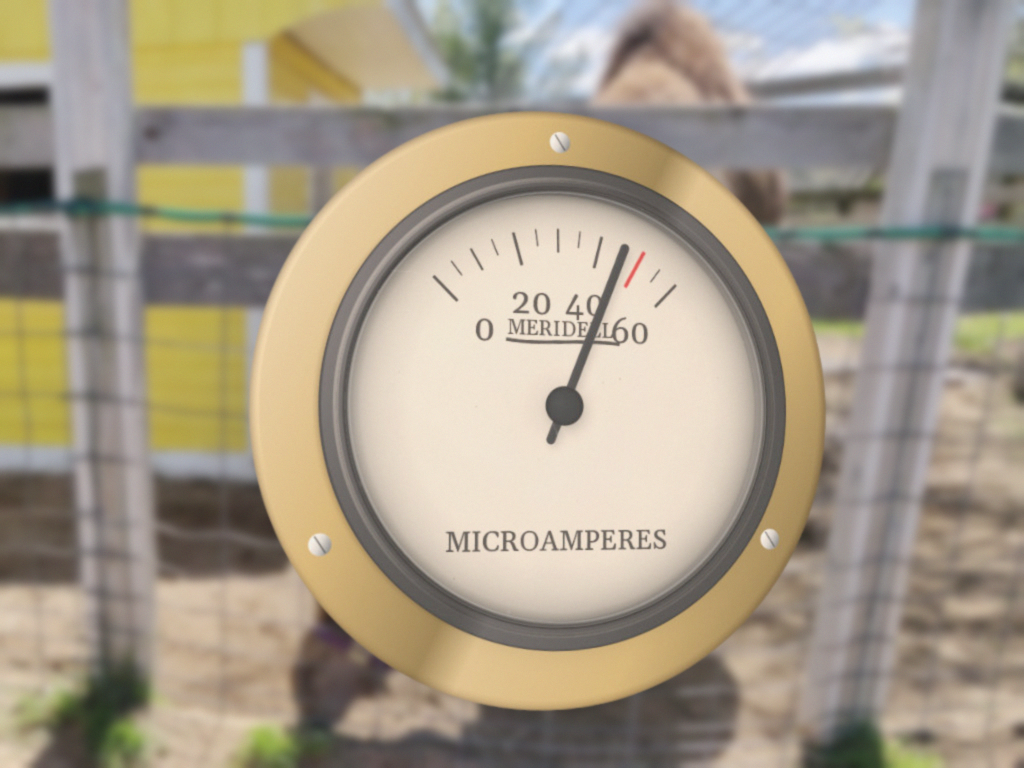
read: 45 µA
